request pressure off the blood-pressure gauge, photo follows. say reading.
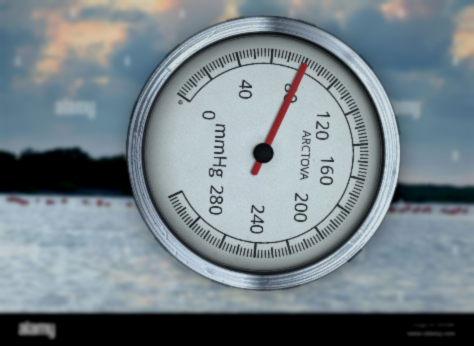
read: 80 mmHg
